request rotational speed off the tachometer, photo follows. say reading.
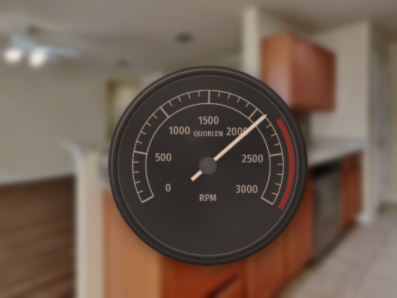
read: 2100 rpm
